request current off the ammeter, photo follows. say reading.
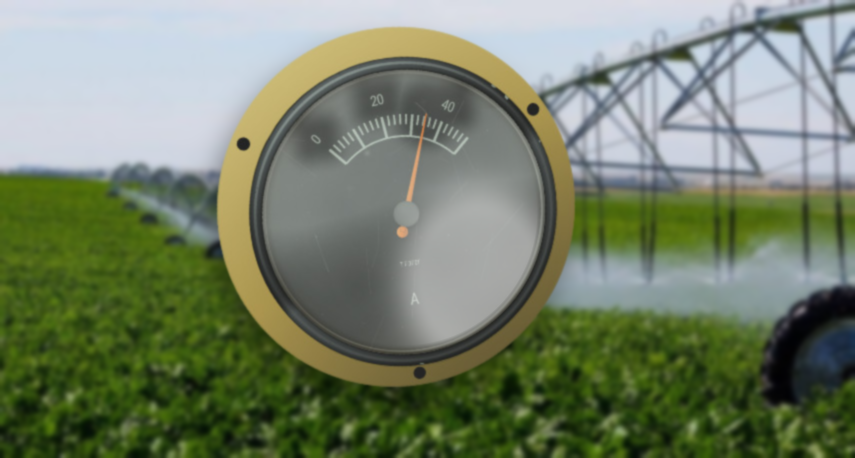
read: 34 A
